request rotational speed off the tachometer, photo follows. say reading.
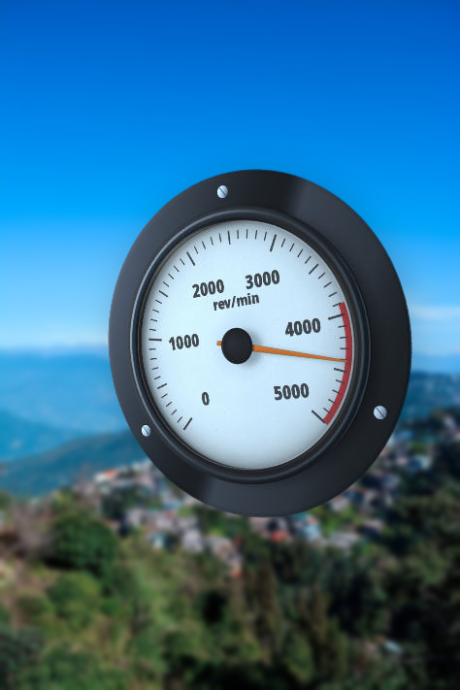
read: 4400 rpm
